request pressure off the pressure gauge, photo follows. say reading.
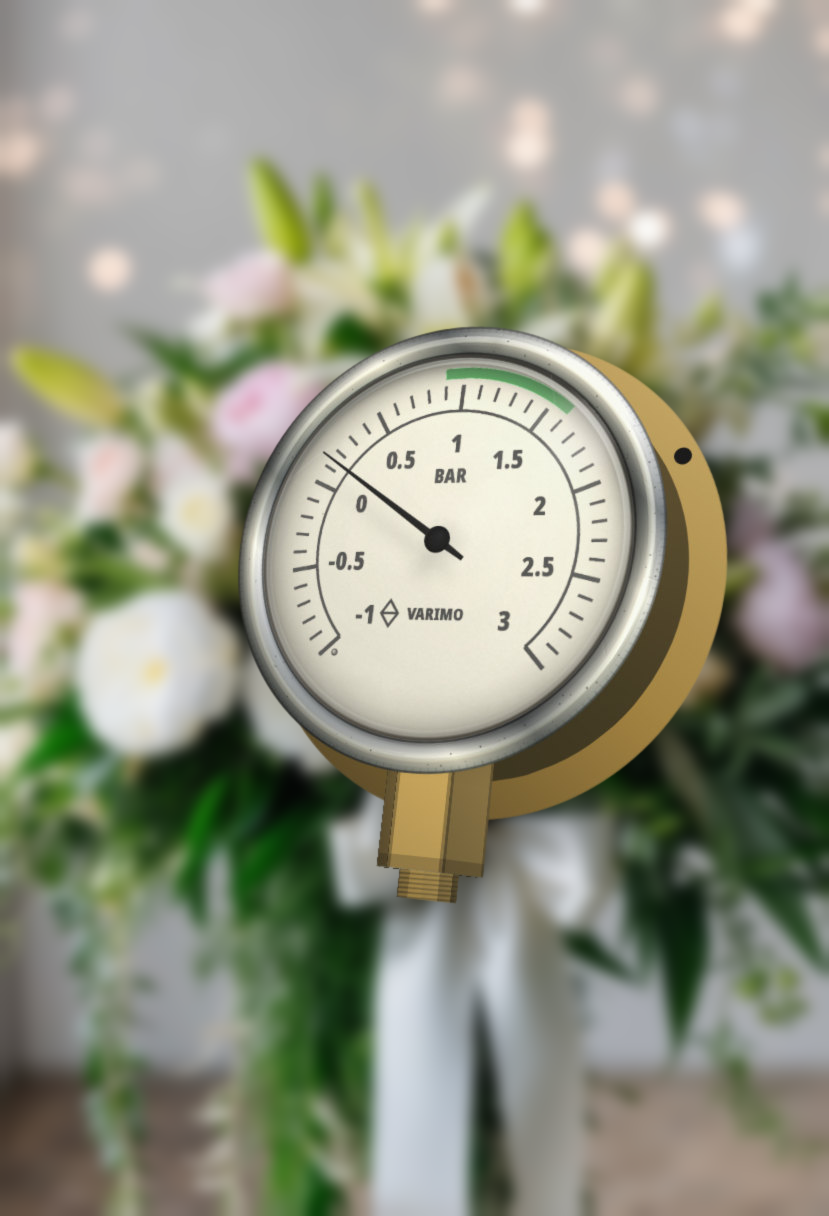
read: 0.15 bar
